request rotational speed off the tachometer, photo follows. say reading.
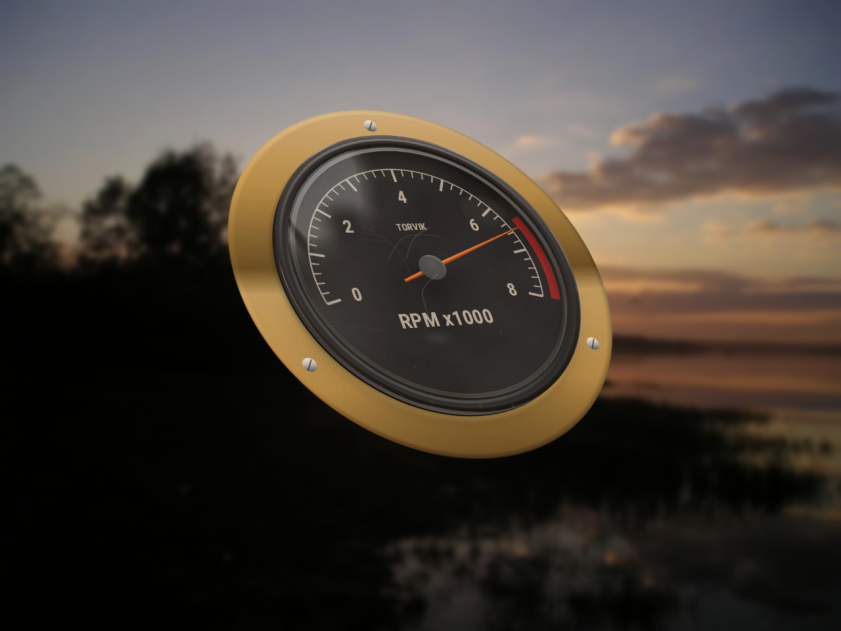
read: 6600 rpm
